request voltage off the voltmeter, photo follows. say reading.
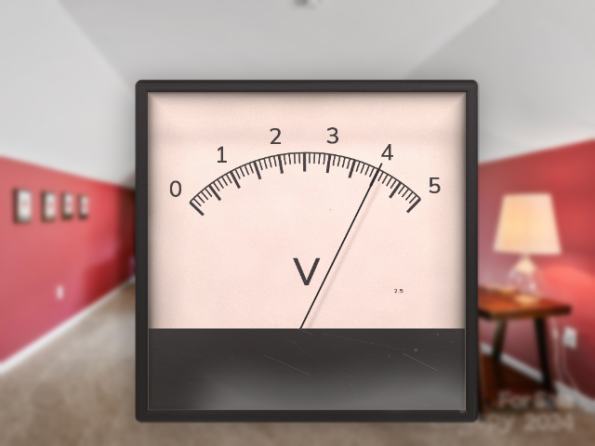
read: 4 V
